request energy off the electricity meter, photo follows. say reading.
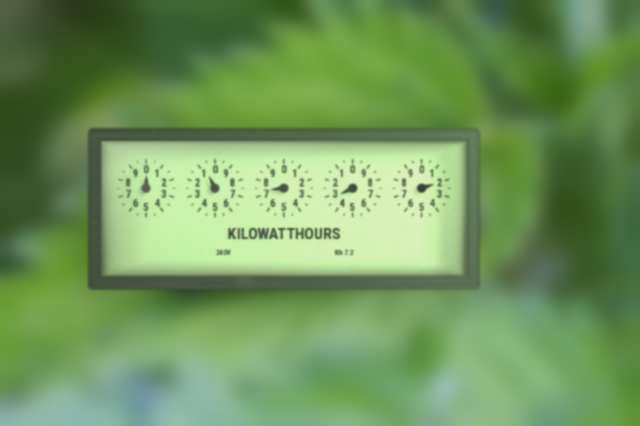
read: 732 kWh
